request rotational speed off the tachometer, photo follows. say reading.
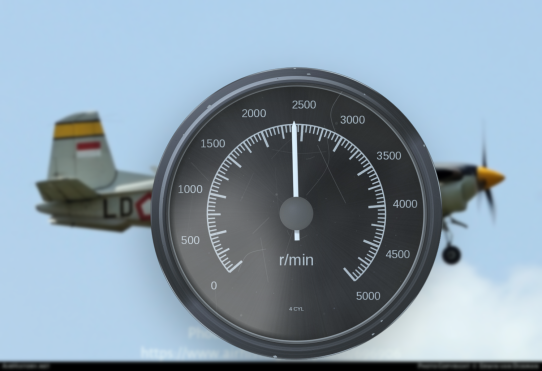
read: 2400 rpm
